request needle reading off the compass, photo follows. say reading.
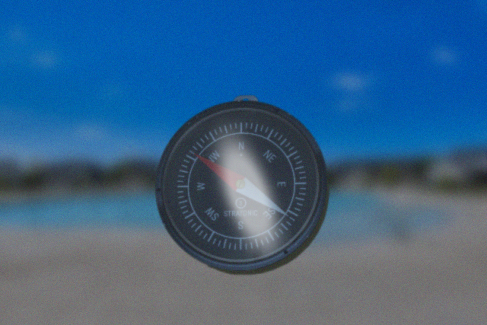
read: 305 °
